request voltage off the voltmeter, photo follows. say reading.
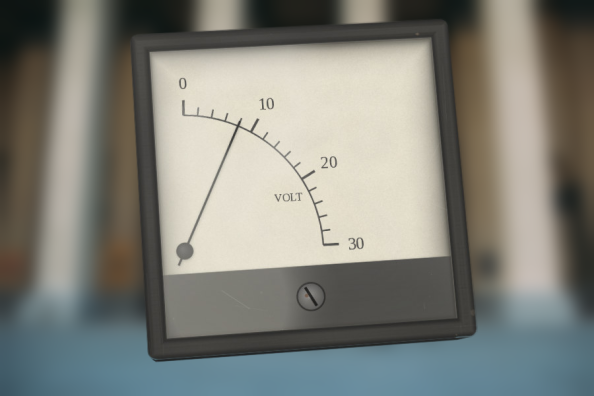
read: 8 V
